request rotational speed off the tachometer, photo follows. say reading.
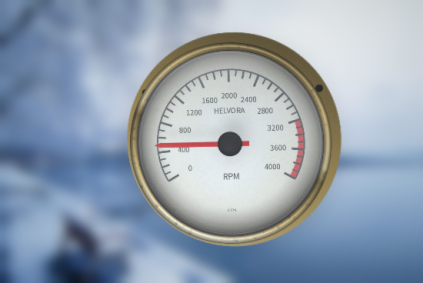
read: 500 rpm
